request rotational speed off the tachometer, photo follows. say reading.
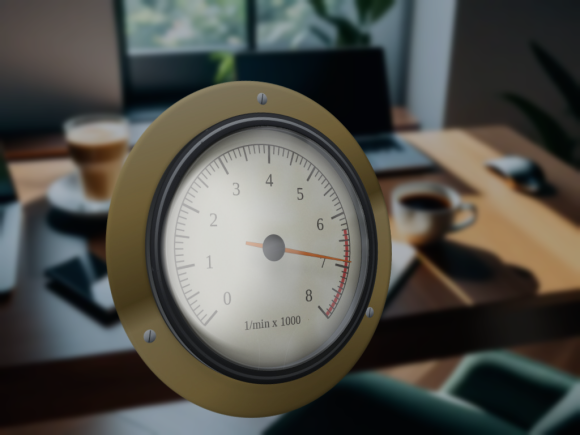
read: 6900 rpm
